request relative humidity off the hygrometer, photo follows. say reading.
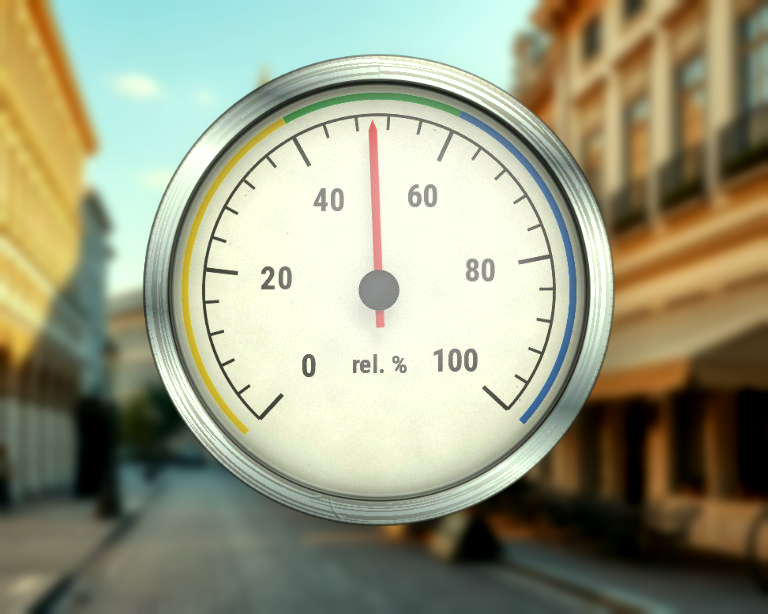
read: 50 %
